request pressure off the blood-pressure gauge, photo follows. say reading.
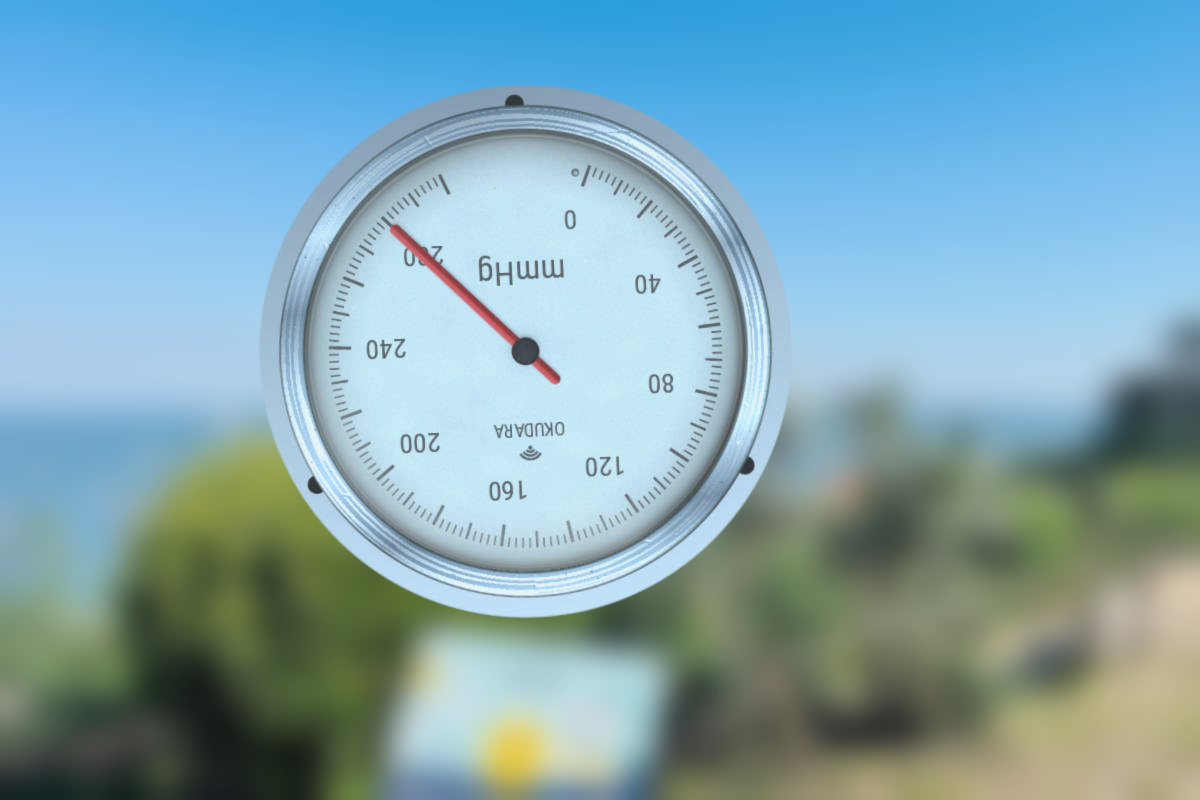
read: 280 mmHg
